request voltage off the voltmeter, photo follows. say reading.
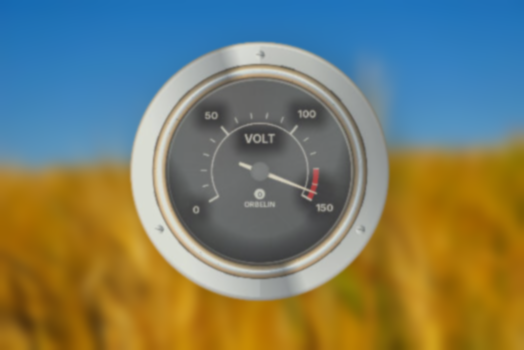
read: 145 V
